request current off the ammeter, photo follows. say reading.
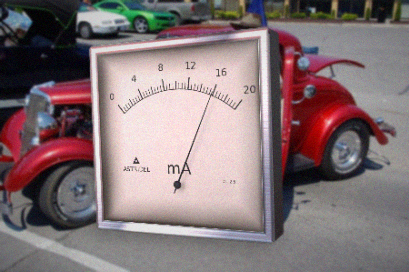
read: 16 mA
